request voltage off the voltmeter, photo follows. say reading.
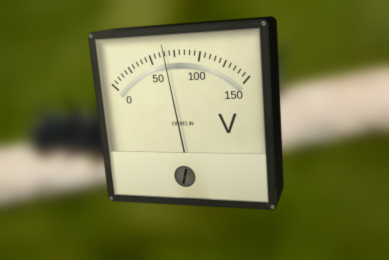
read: 65 V
